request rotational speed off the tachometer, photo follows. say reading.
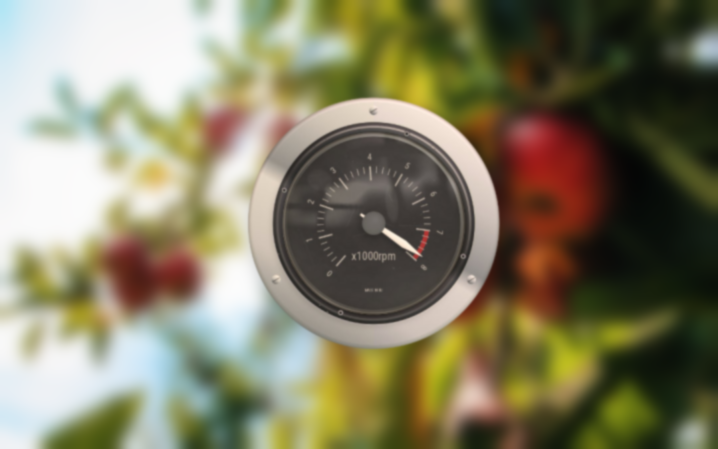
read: 7800 rpm
